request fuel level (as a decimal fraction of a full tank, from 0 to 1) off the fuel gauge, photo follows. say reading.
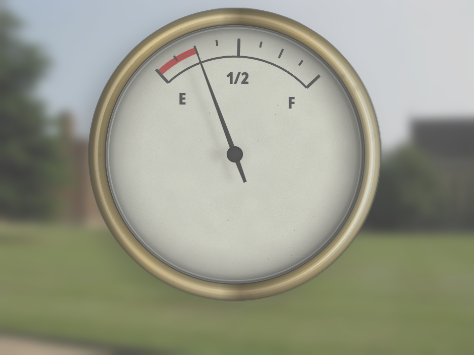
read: 0.25
